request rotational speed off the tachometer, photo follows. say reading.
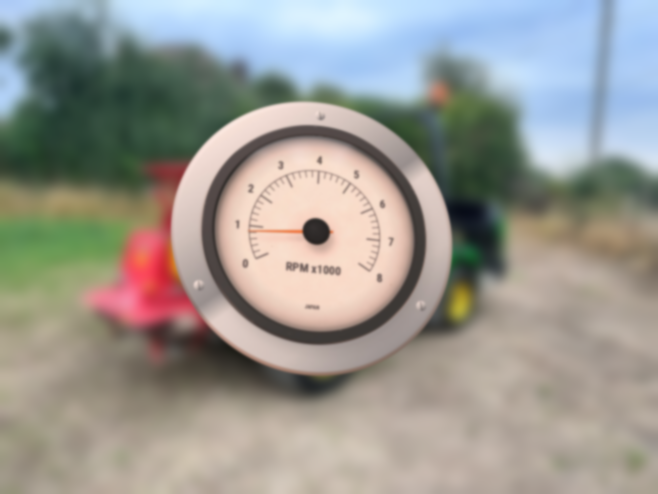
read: 800 rpm
